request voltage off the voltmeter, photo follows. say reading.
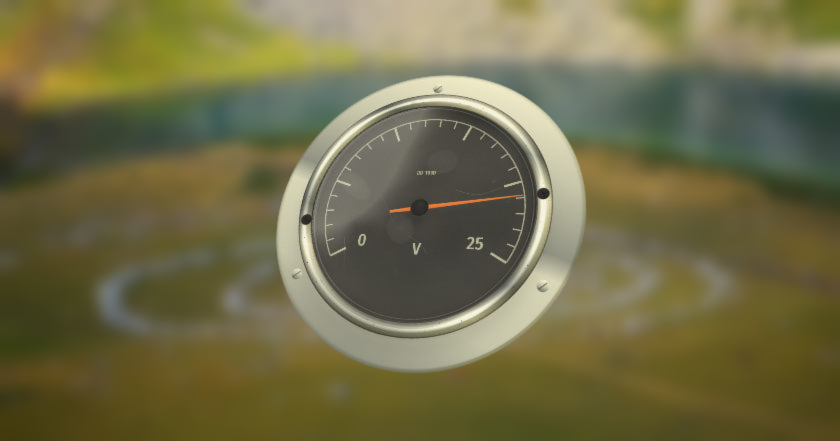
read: 21 V
